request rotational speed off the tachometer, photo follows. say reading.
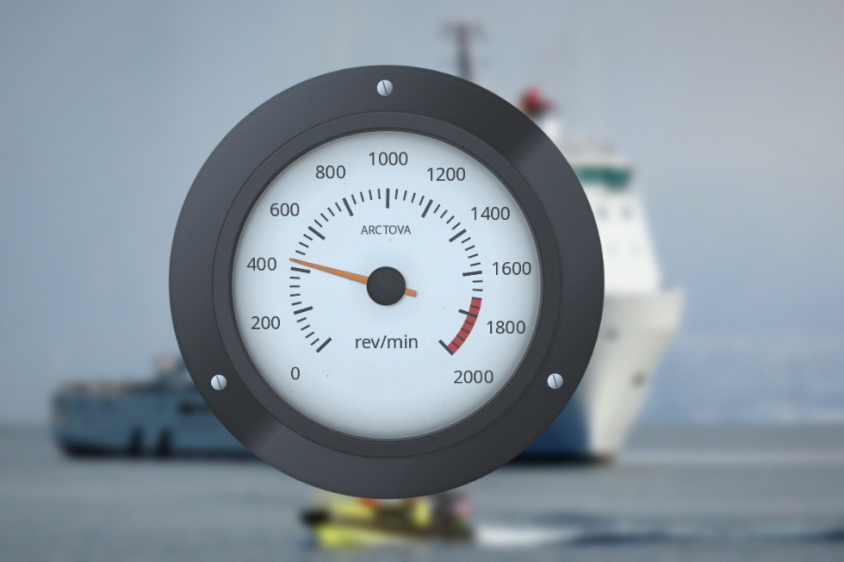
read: 440 rpm
